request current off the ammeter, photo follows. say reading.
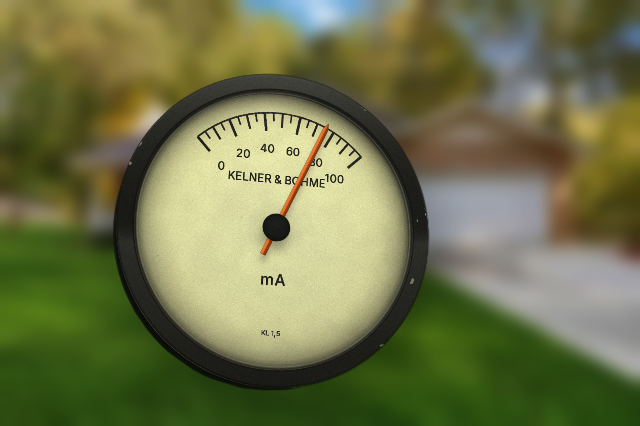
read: 75 mA
